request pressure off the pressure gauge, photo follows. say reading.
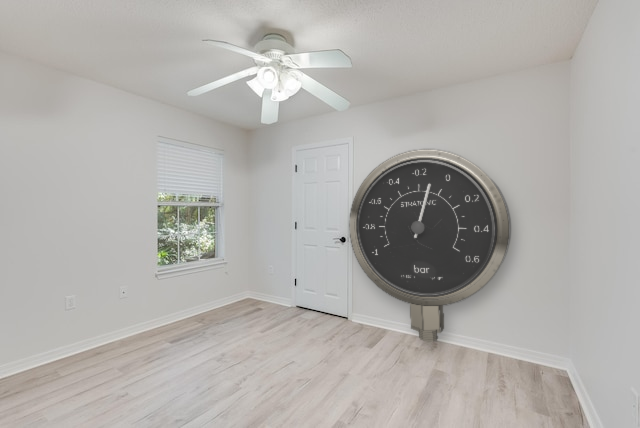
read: -0.1 bar
